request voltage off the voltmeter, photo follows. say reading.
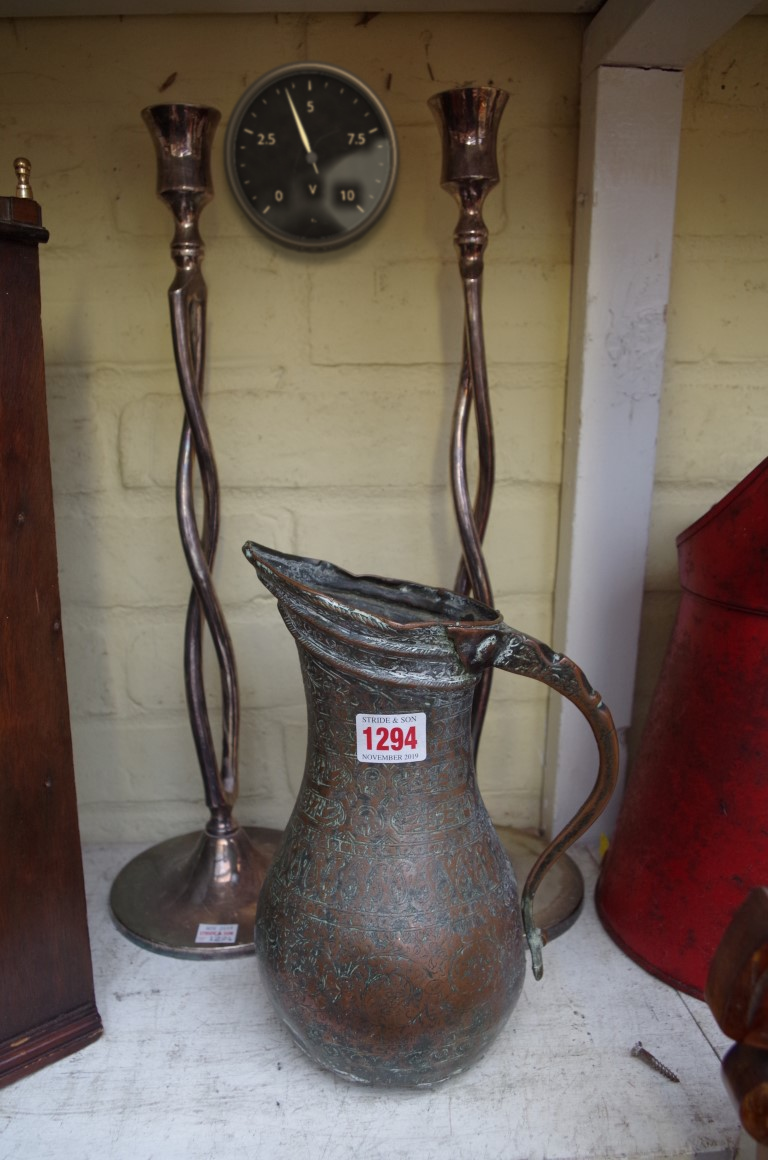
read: 4.25 V
